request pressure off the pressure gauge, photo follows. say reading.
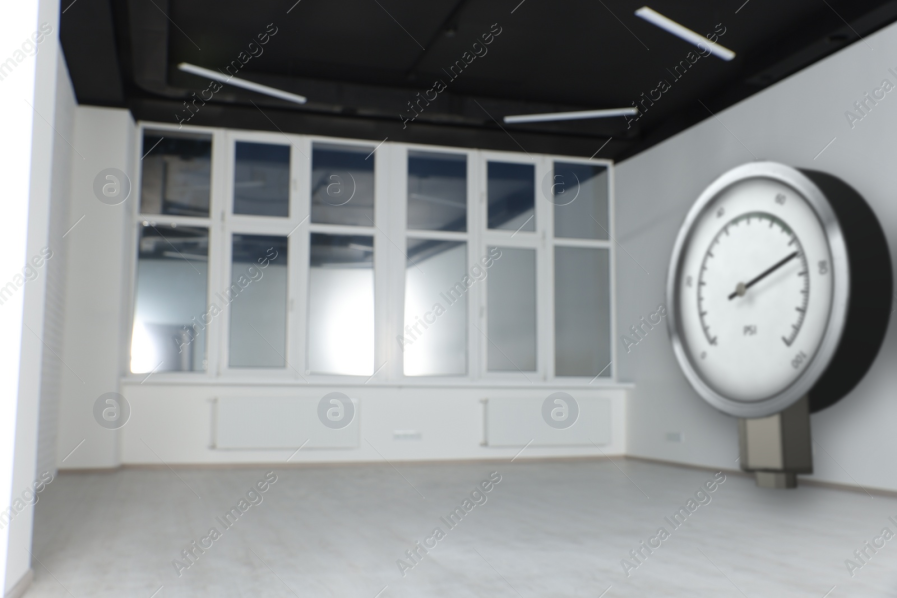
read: 75 psi
